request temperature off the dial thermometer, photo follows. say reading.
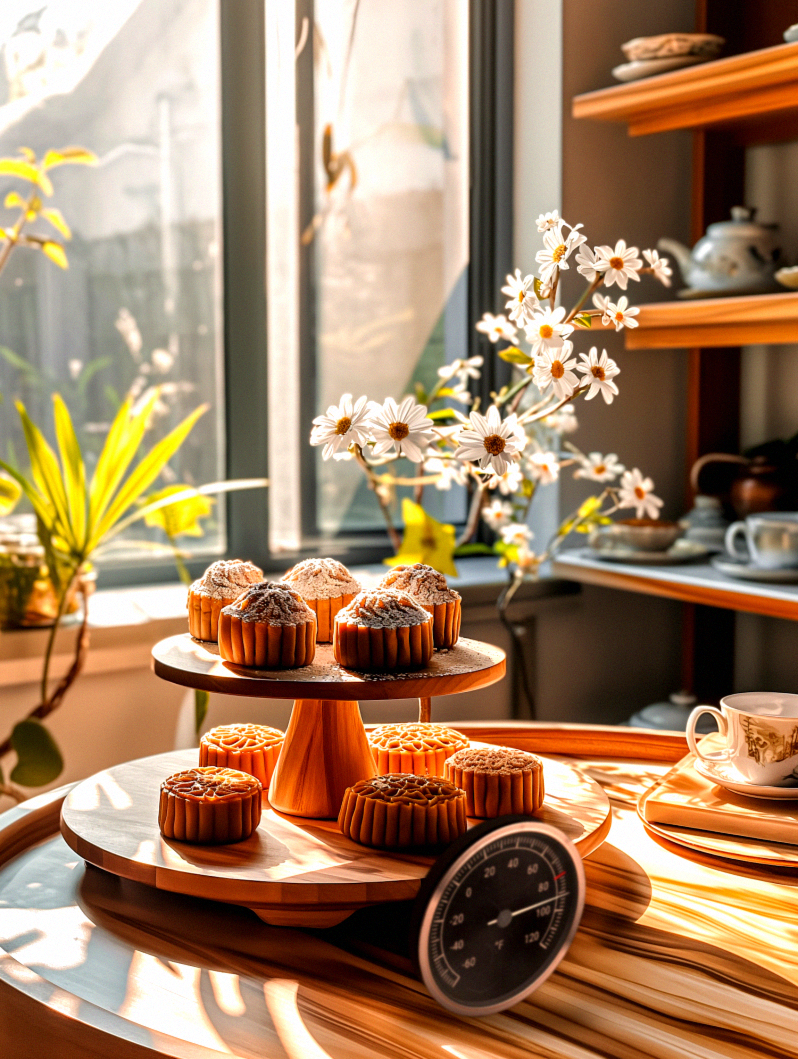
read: 90 °F
